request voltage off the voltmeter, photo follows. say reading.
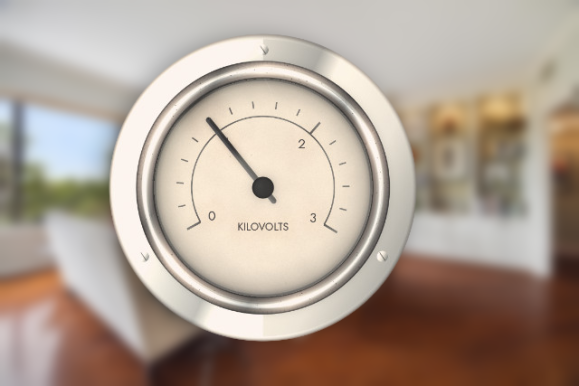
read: 1 kV
